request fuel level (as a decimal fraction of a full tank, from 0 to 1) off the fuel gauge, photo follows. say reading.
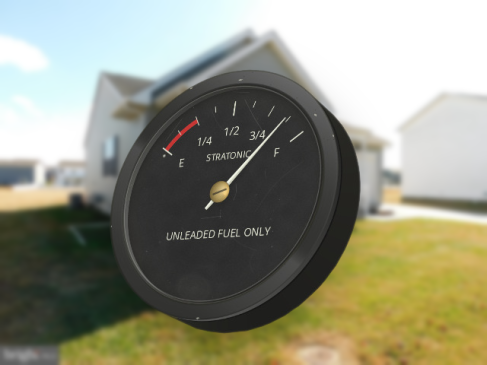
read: 0.875
